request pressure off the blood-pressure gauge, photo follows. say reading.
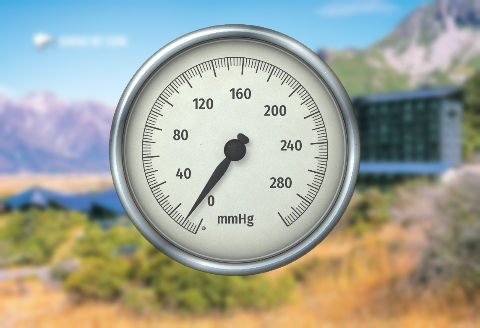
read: 10 mmHg
